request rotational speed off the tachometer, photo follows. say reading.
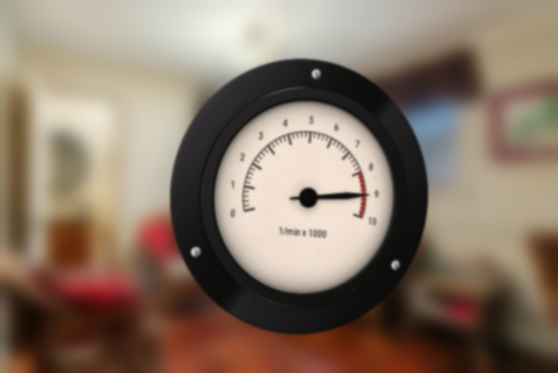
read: 9000 rpm
